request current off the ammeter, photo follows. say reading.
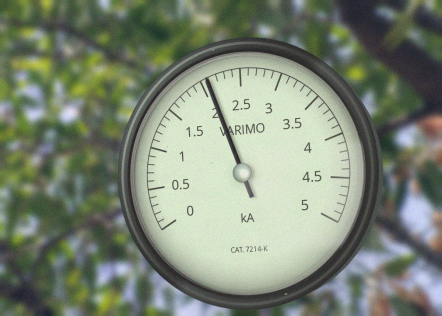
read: 2.1 kA
